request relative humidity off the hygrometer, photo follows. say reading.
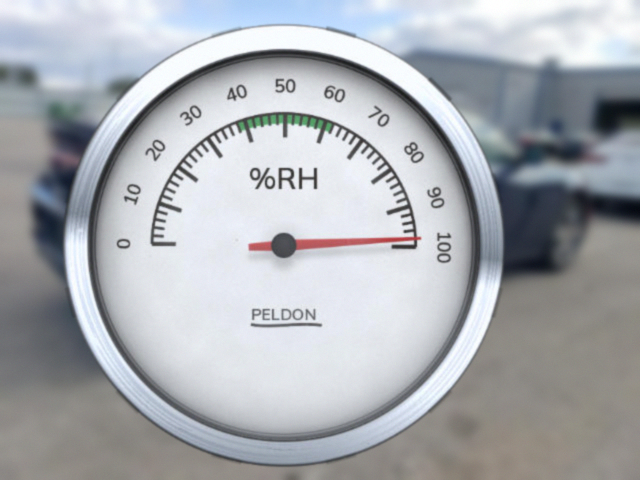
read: 98 %
